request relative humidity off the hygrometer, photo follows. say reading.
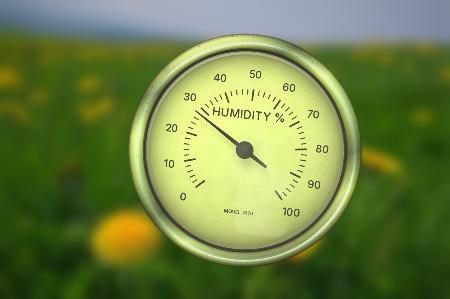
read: 28 %
